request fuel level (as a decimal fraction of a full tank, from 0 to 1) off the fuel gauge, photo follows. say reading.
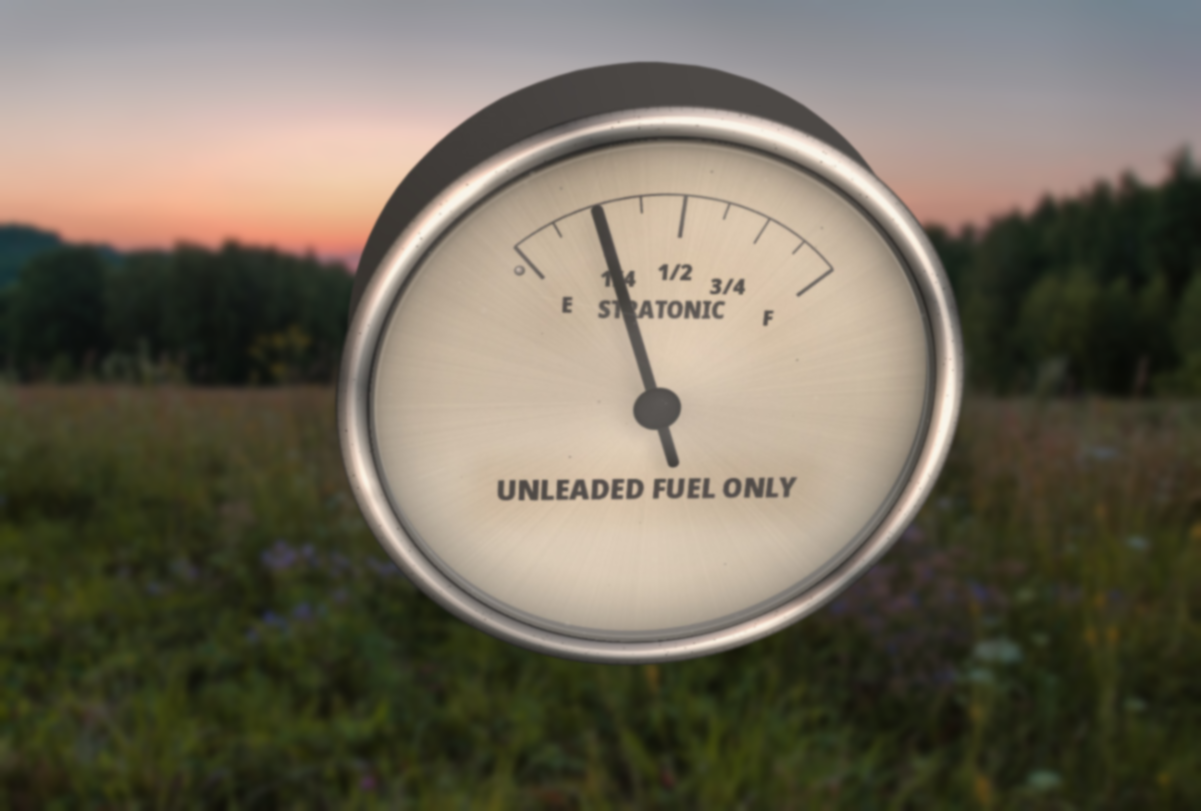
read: 0.25
